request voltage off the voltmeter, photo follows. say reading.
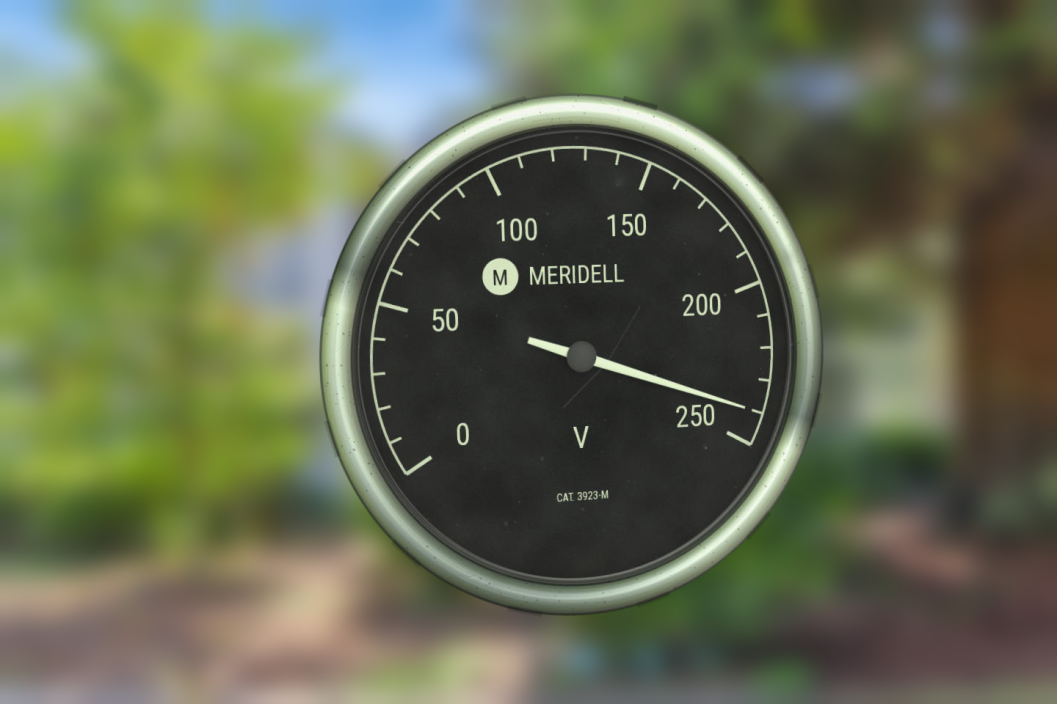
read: 240 V
